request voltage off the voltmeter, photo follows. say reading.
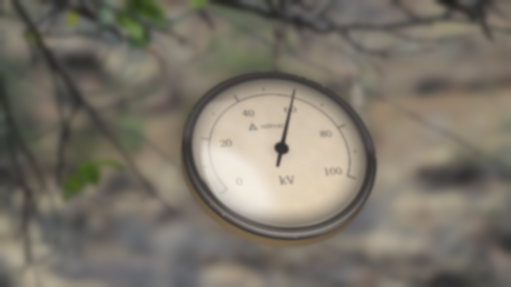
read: 60 kV
